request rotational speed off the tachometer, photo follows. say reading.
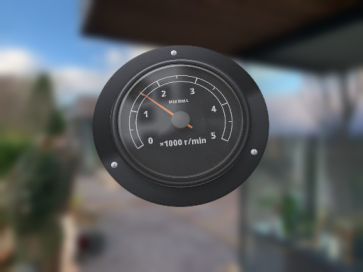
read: 1500 rpm
